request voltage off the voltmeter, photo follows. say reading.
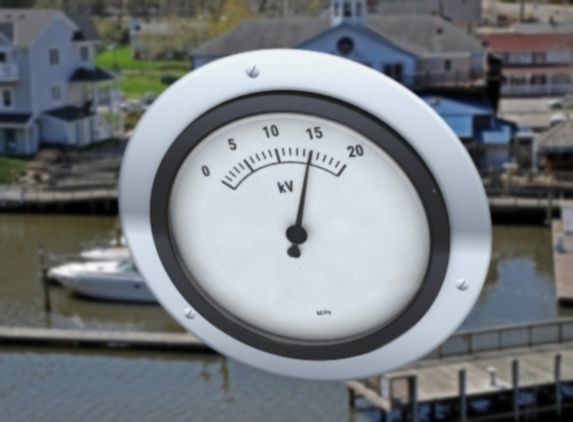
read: 15 kV
